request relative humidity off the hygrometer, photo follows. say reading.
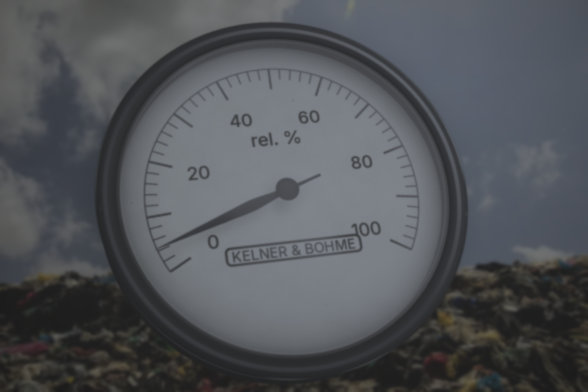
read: 4 %
